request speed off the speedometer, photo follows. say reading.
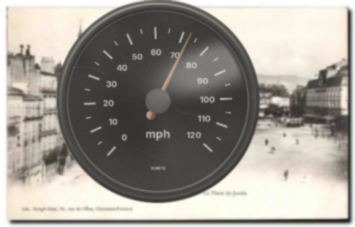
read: 72.5 mph
